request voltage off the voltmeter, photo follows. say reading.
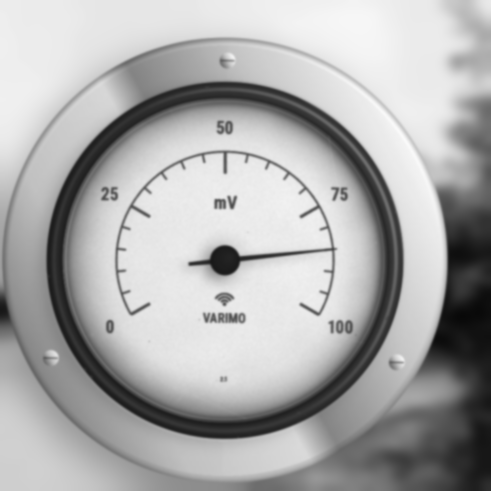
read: 85 mV
